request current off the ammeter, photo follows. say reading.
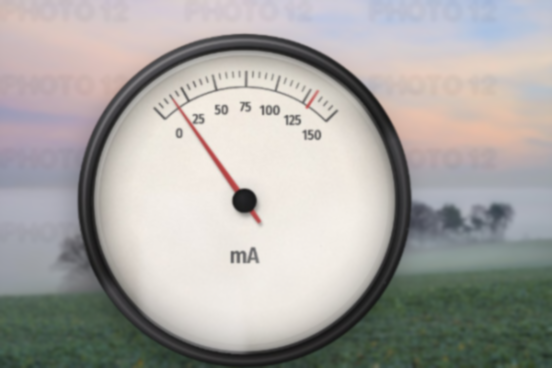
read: 15 mA
